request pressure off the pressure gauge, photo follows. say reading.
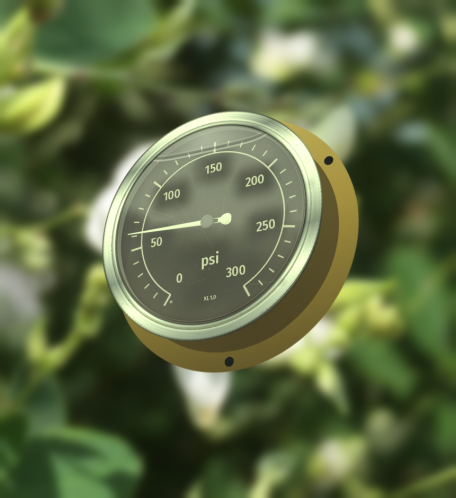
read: 60 psi
